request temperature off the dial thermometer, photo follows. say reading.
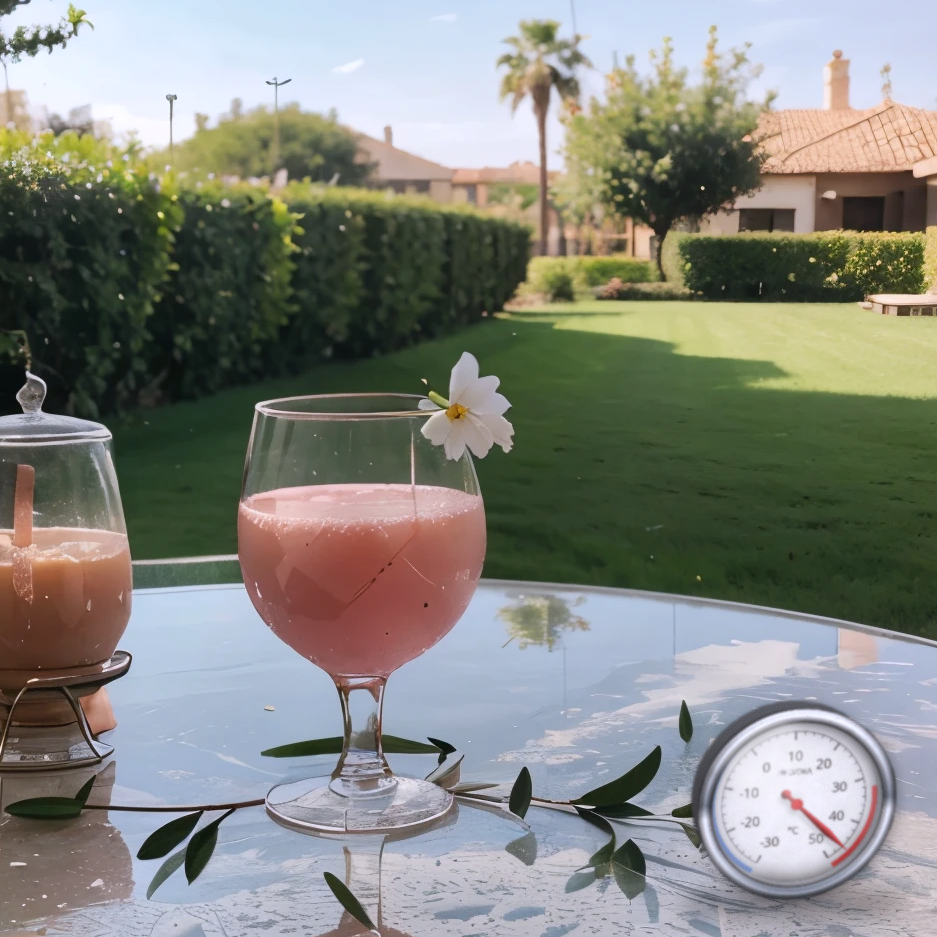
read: 46 °C
